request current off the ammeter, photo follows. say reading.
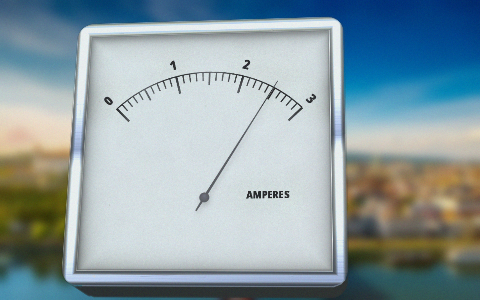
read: 2.5 A
